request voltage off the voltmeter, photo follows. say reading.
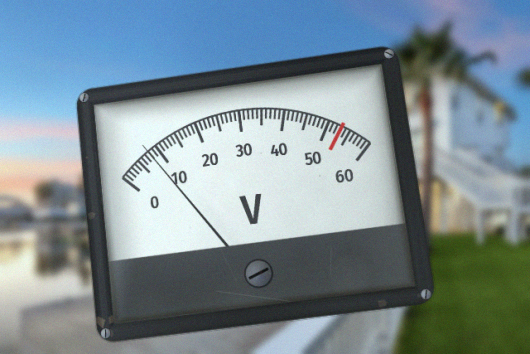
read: 8 V
